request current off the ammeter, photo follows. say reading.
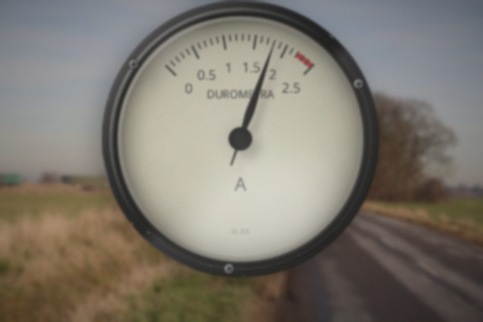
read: 1.8 A
